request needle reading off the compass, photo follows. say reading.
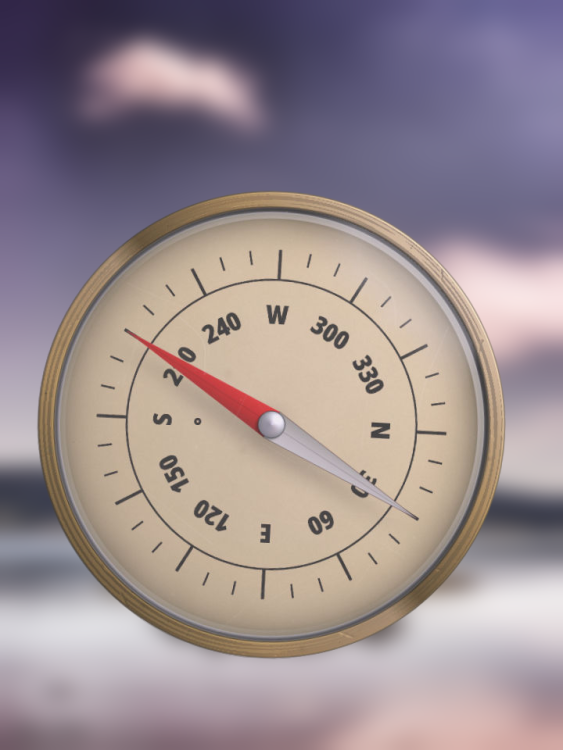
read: 210 °
